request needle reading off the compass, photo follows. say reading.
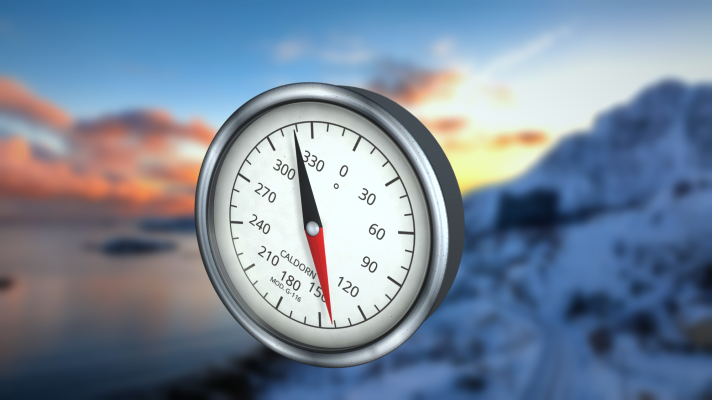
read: 140 °
